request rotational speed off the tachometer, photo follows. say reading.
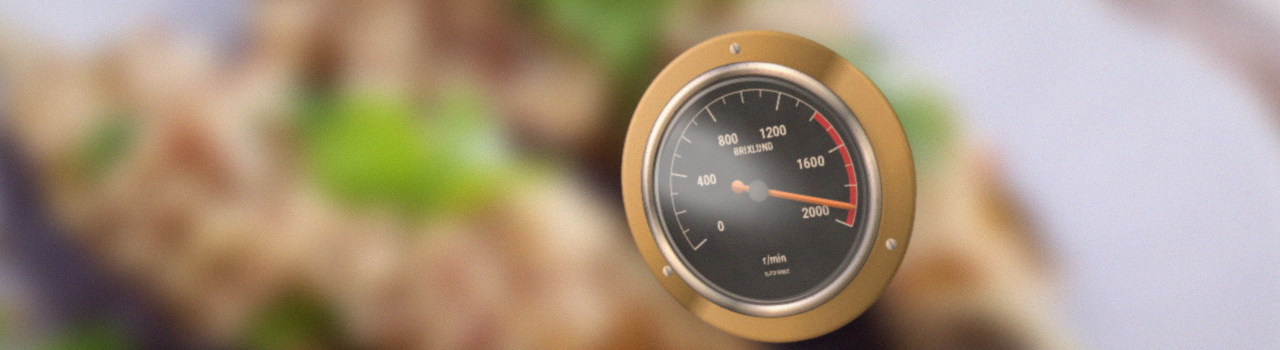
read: 1900 rpm
